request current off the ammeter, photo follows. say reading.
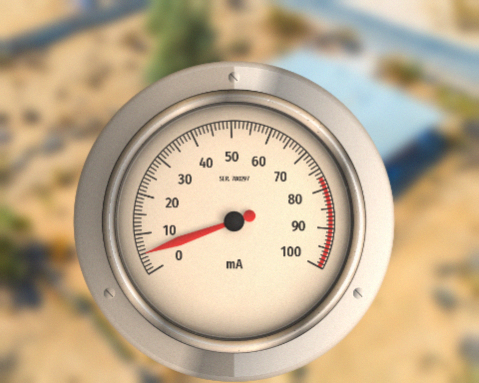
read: 5 mA
